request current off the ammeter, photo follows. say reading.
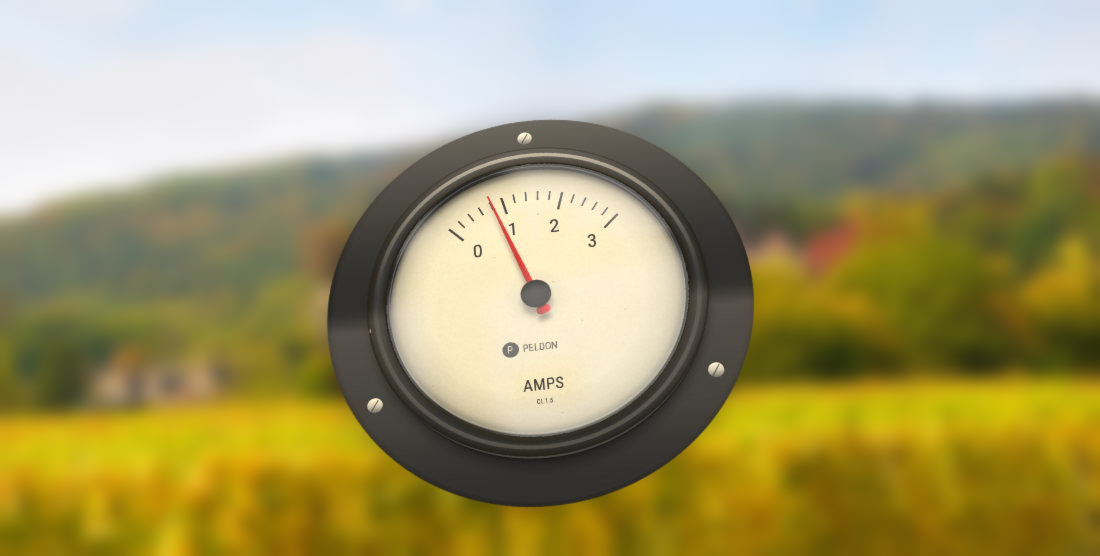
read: 0.8 A
